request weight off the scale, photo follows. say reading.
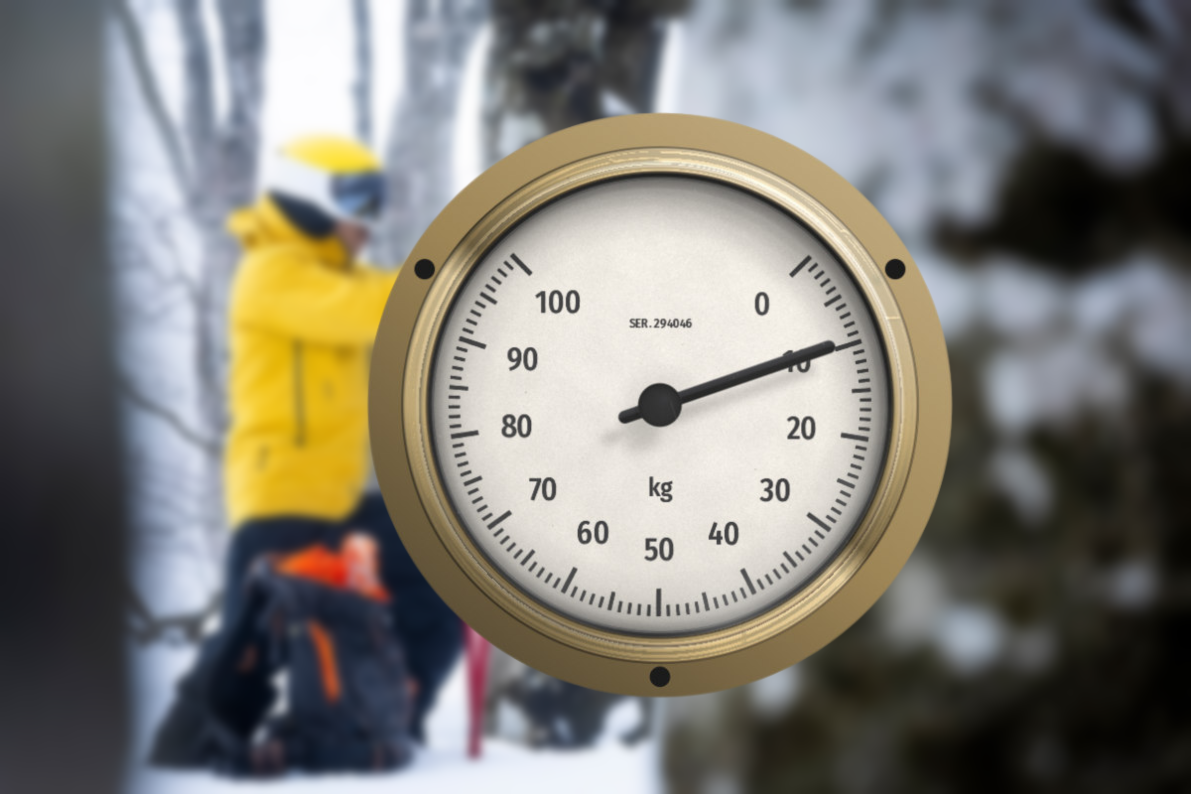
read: 9.5 kg
